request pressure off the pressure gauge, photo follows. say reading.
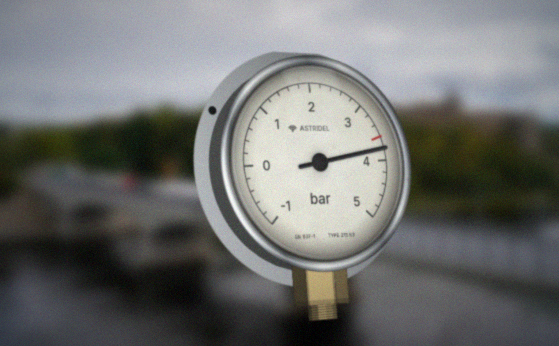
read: 3.8 bar
